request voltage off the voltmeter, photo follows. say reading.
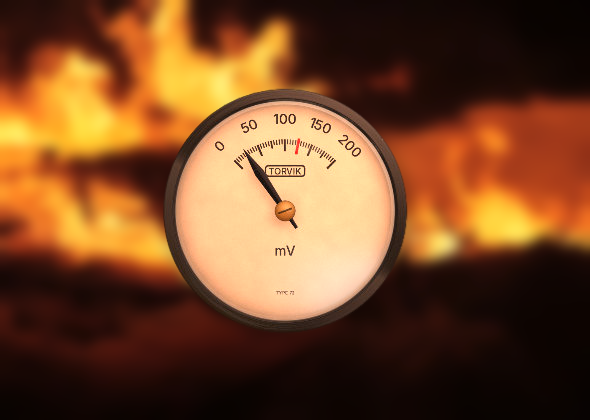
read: 25 mV
